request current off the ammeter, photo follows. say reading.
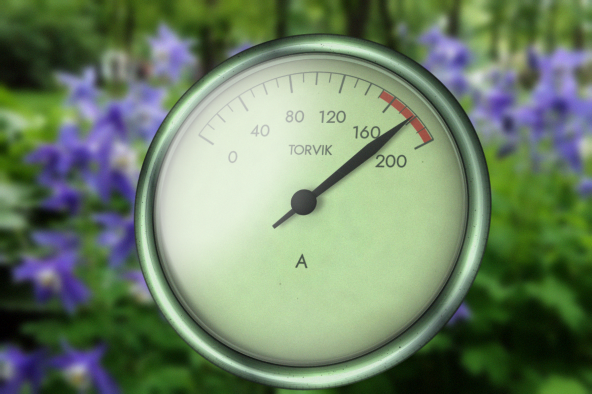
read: 180 A
